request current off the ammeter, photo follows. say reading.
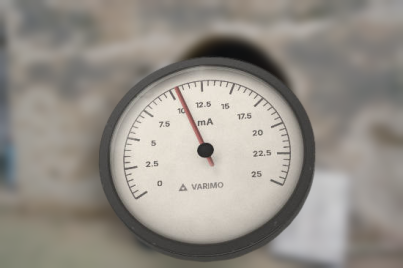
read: 10.5 mA
